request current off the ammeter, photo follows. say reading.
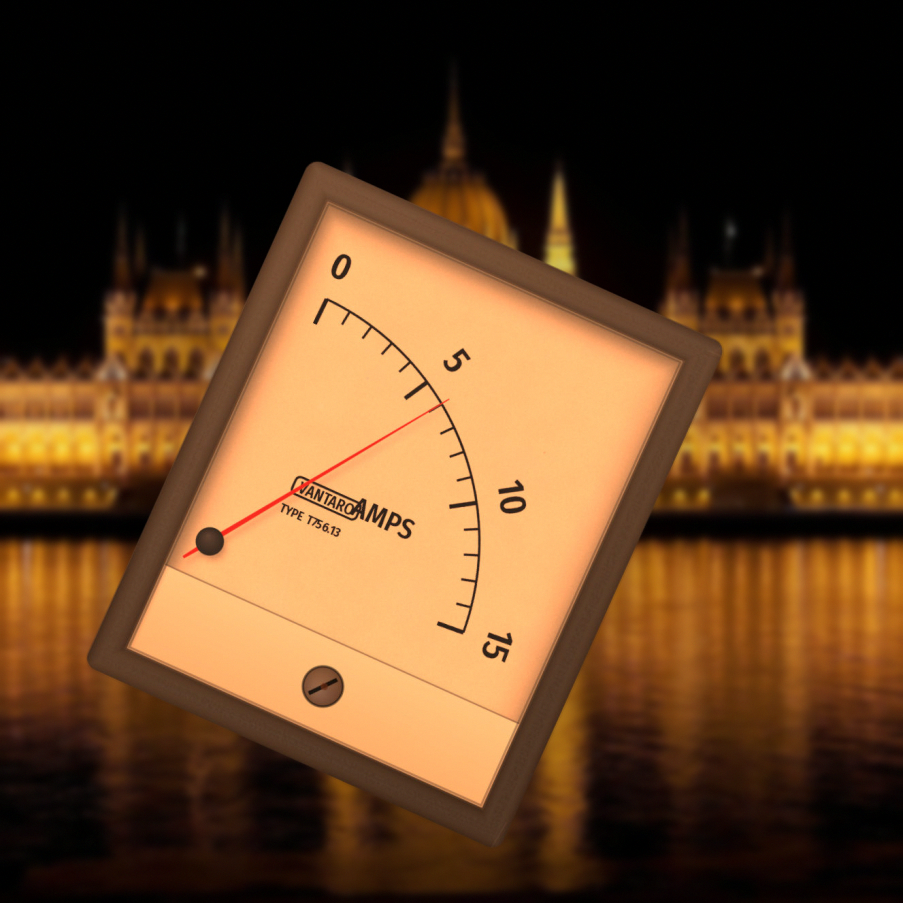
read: 6 A
